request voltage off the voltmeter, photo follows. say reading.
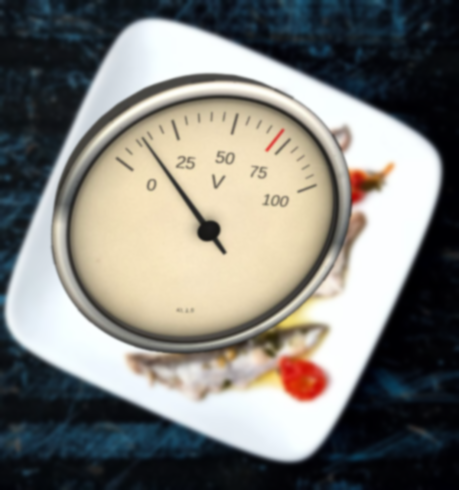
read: 12.5 V
